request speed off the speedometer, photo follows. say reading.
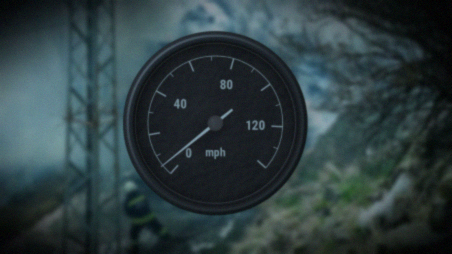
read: 5 mph
